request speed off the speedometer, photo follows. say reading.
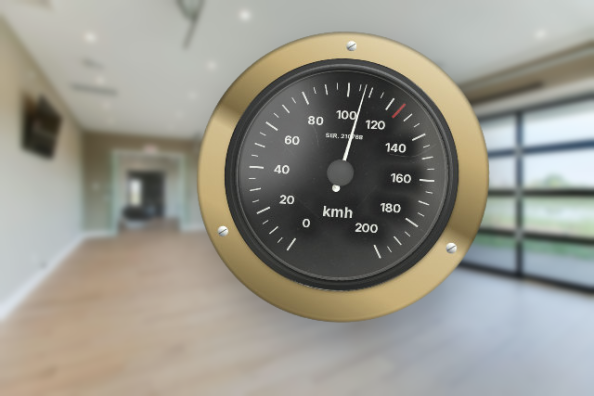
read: 107.5 km/h
